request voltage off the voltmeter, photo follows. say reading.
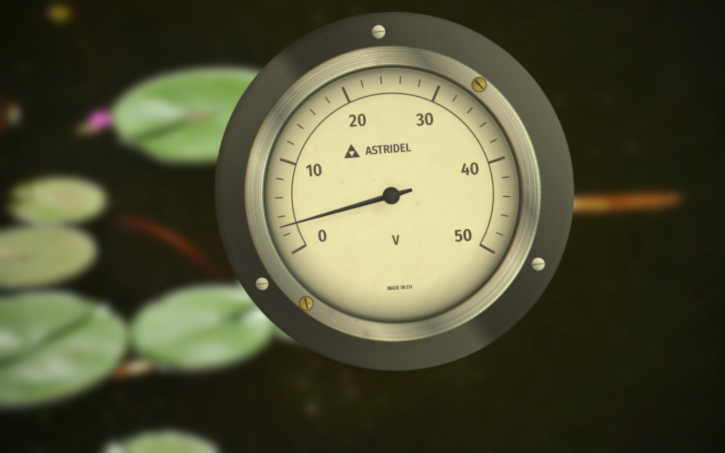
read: 3 V
